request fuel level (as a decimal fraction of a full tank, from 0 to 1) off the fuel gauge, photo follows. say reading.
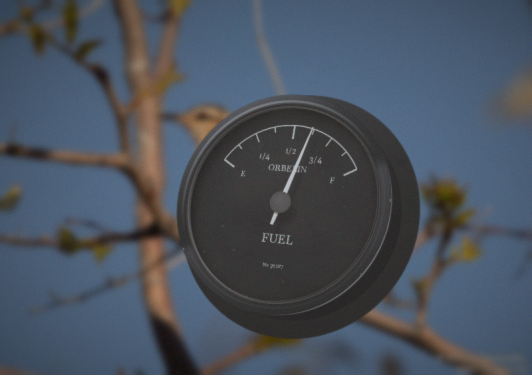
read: 0.625
